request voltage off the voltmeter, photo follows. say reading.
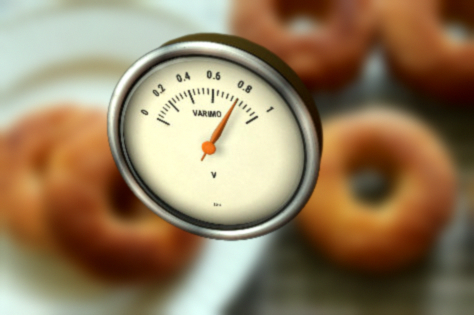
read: 0.8 V
